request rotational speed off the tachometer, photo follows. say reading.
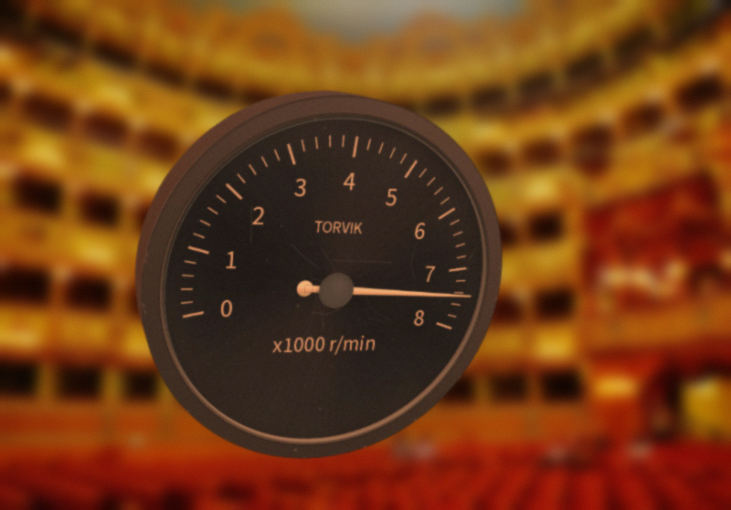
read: 7400 rpm
